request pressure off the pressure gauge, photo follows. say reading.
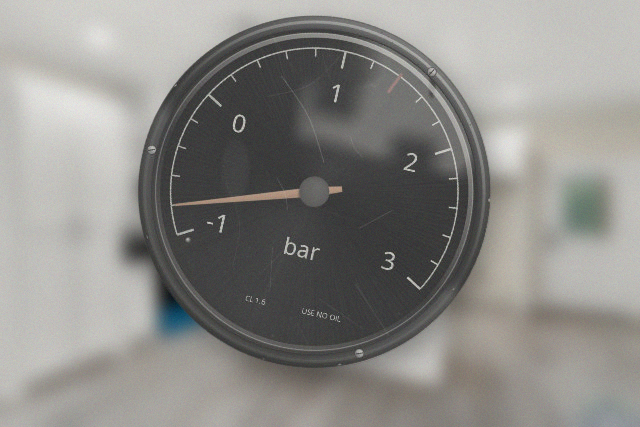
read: -0.8 bar
